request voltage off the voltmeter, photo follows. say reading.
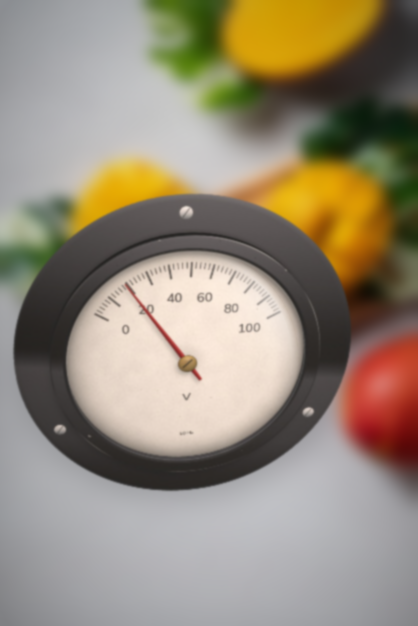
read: 20 V
